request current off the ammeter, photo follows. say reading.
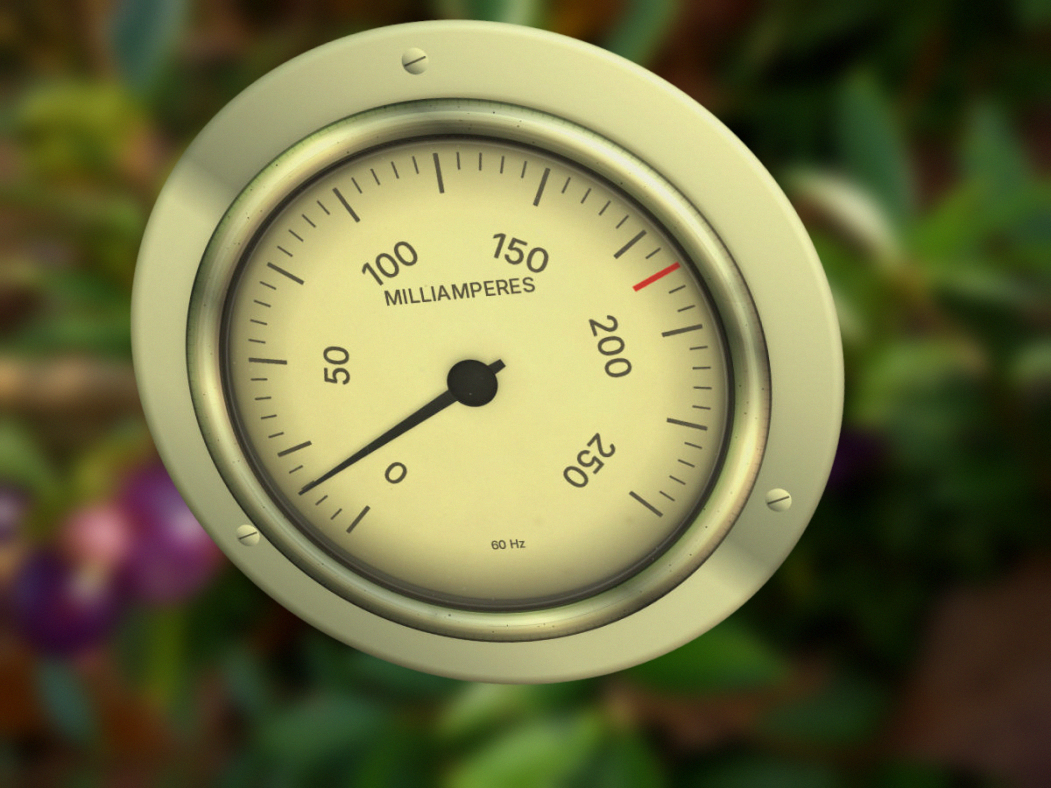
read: 15 mA
